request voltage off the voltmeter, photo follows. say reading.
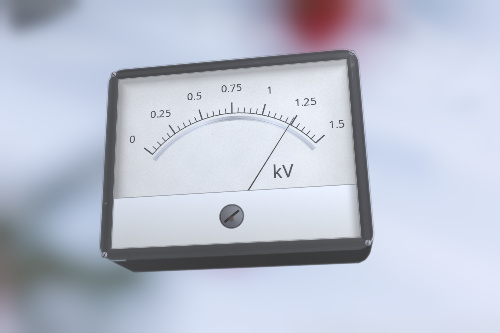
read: 1.25 kV
